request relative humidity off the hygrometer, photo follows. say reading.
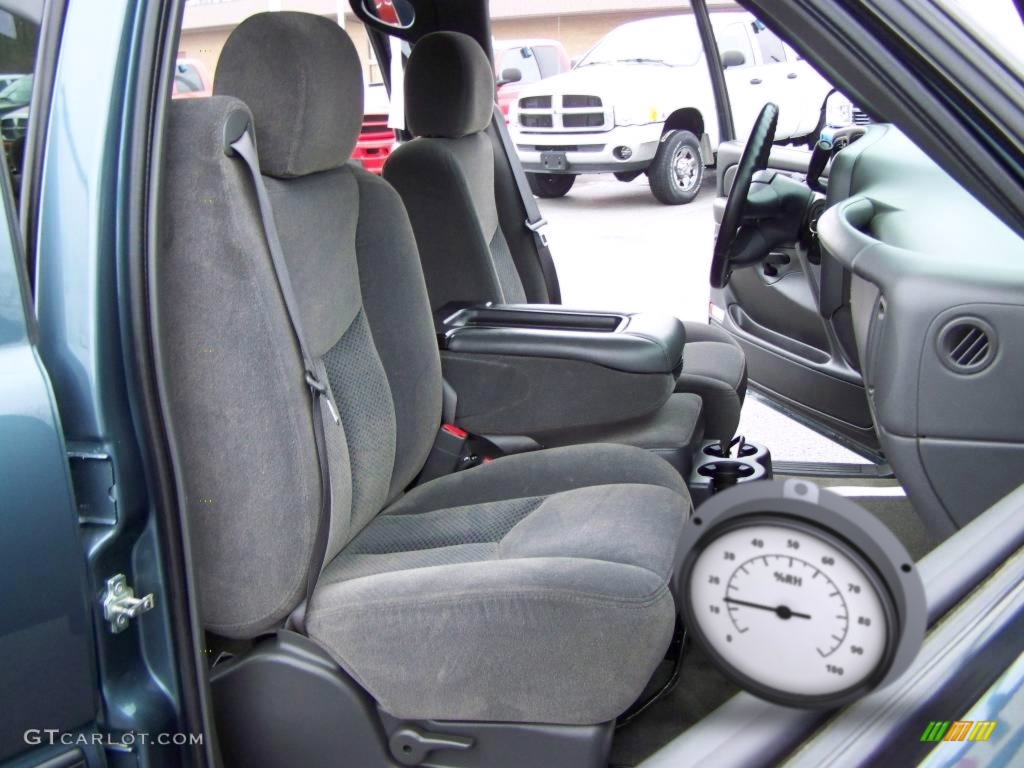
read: 15 %
